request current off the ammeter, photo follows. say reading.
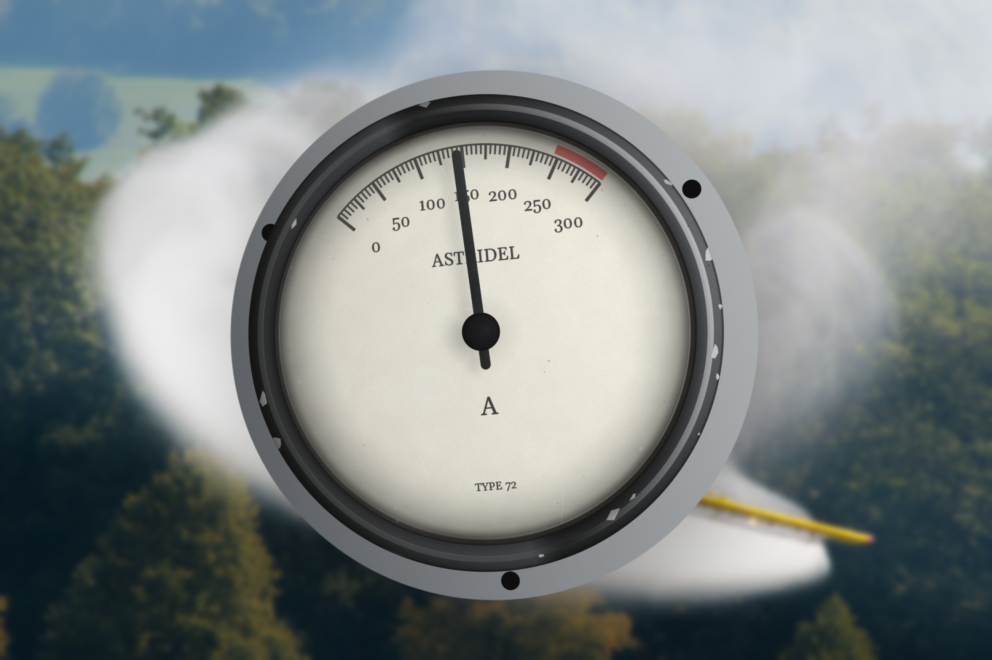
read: 145 A
